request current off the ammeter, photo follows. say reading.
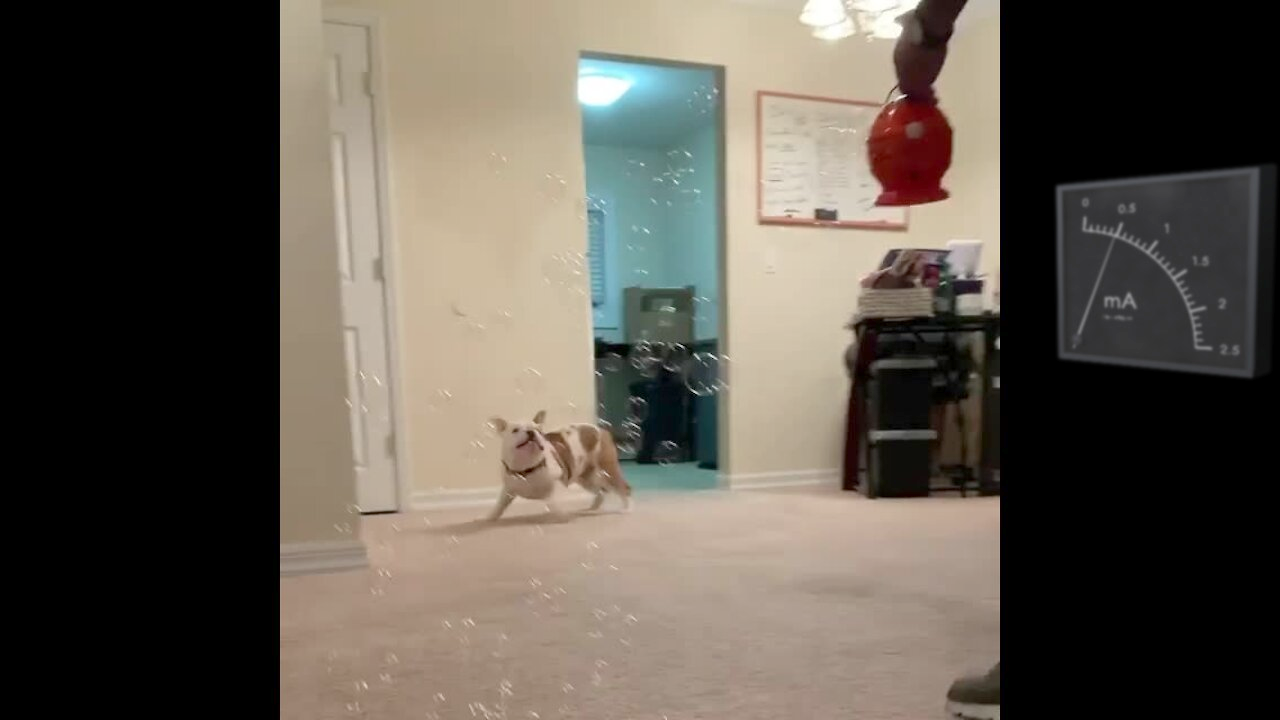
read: 0.5 mA
